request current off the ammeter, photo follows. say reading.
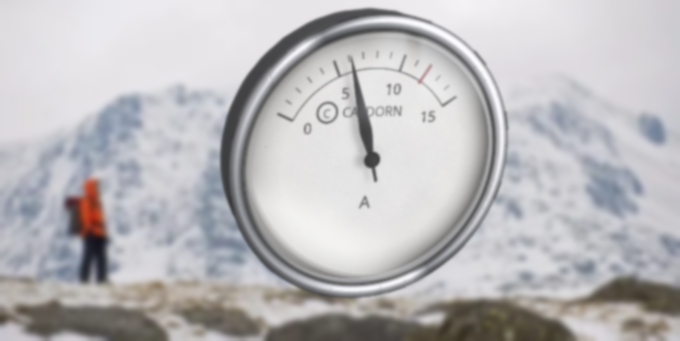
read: 6 A
